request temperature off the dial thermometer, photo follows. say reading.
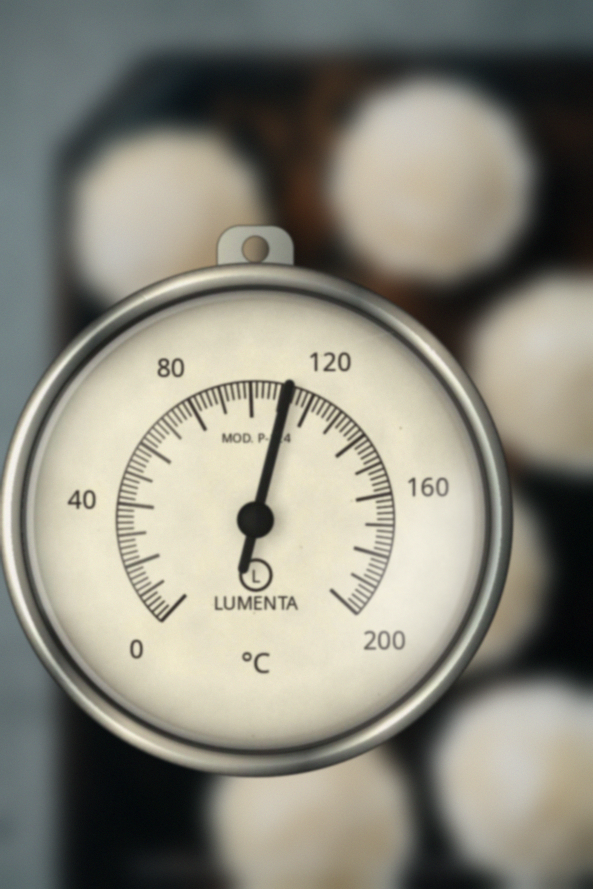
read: 112 °C
